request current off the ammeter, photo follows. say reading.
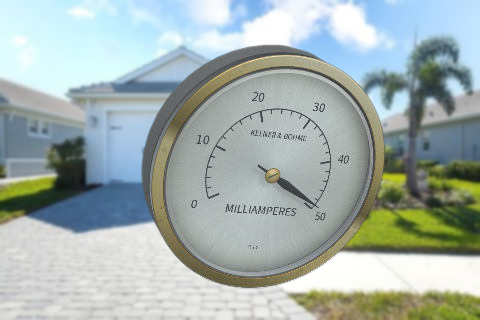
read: 49 mA
